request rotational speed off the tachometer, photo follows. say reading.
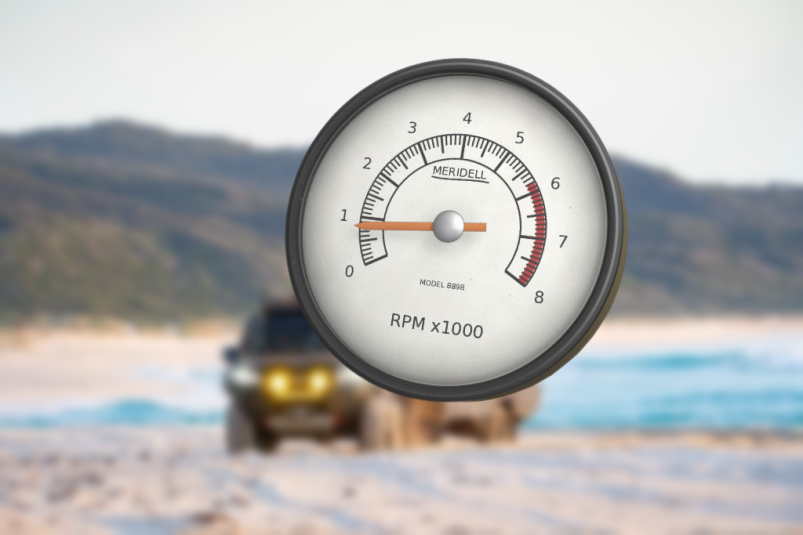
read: 800 rpm
